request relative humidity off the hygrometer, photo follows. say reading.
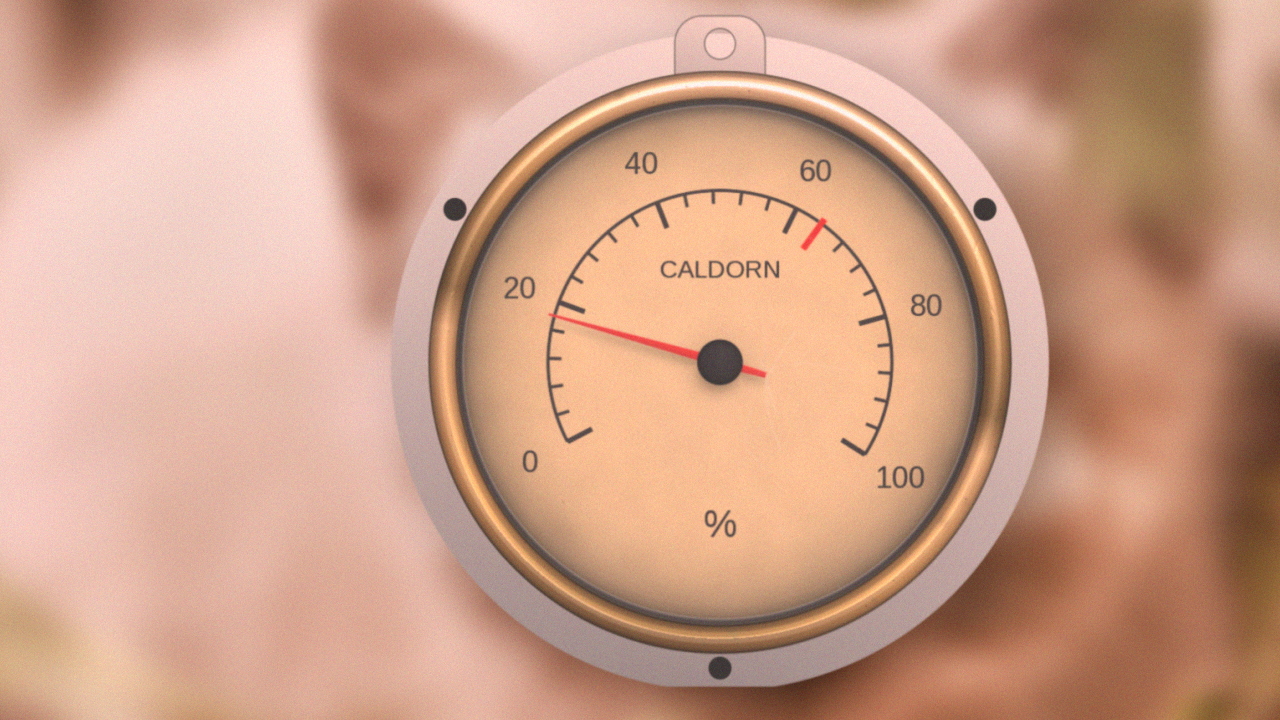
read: 18 %
